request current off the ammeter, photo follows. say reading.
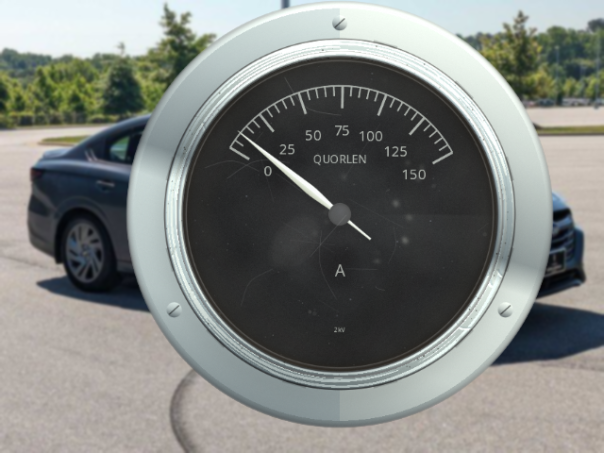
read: 10 A
